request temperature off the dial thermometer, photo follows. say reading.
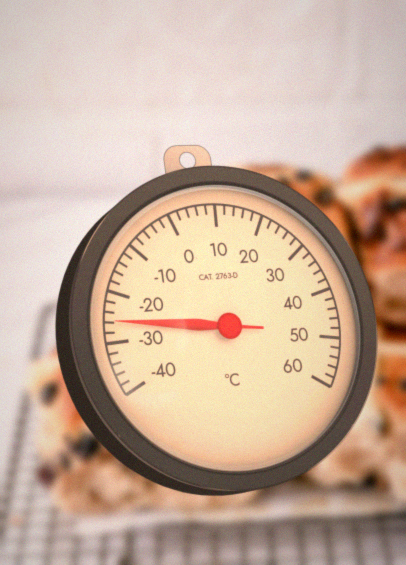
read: -26 °C
